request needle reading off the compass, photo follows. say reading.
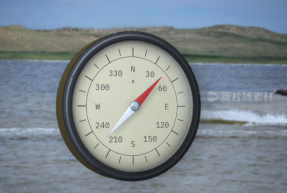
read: 45 °
